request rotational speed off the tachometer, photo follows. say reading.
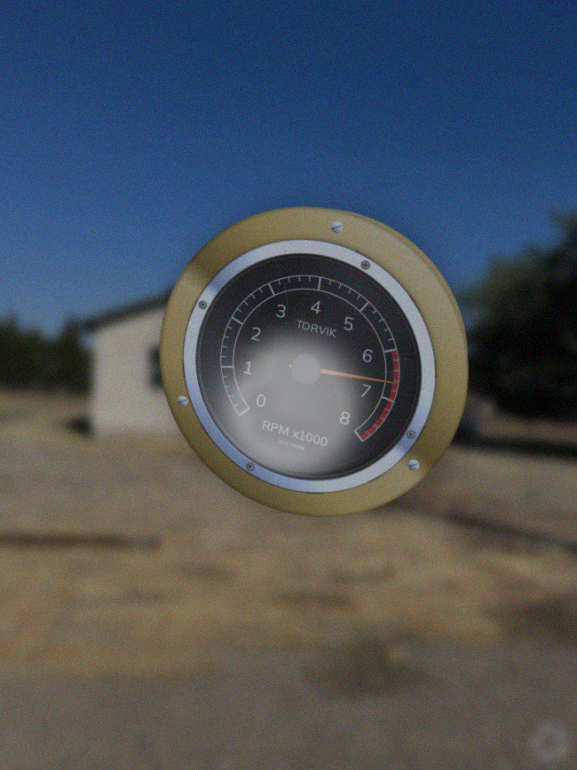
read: 6600 rpm
